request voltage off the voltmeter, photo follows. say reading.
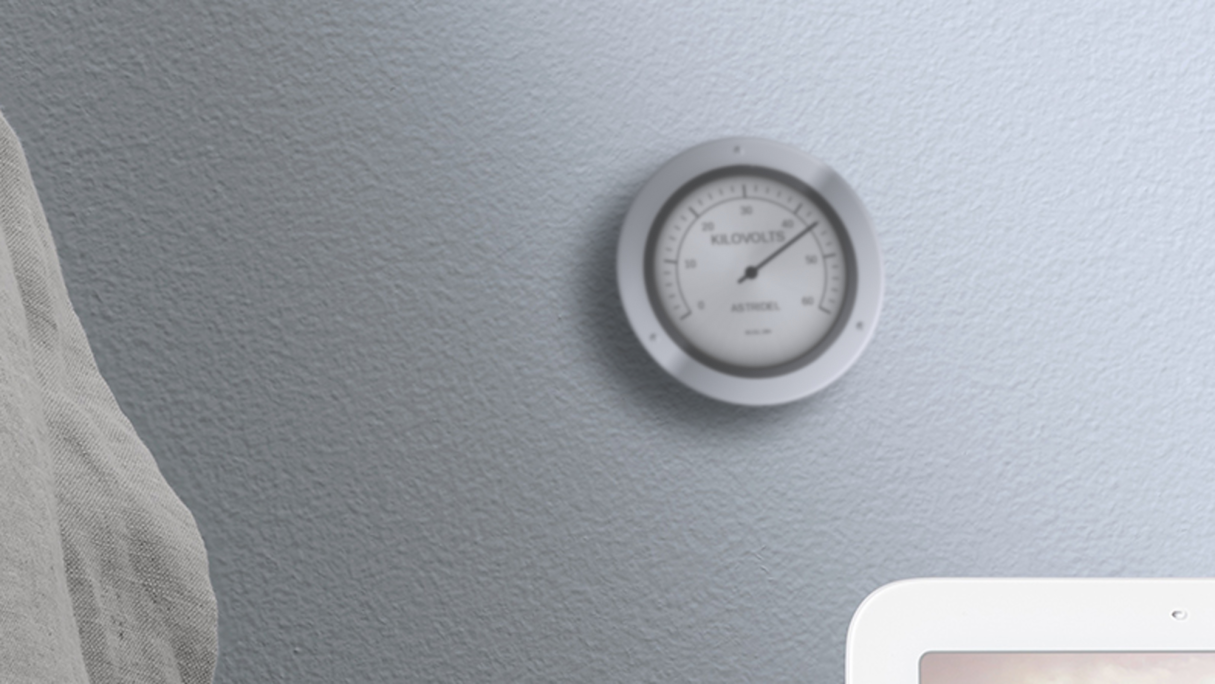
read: 44 kV
